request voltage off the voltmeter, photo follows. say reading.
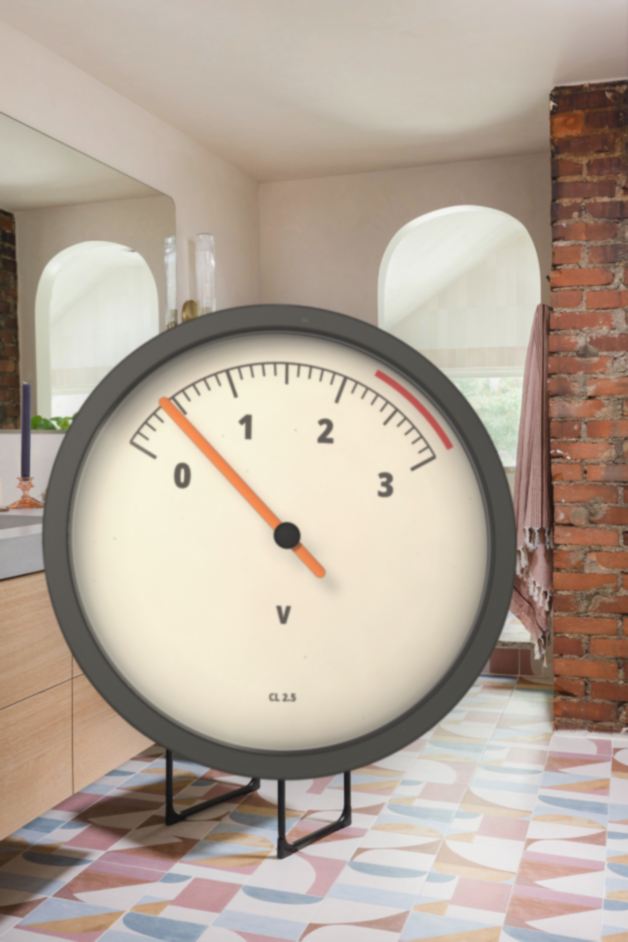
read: 0.4 V
